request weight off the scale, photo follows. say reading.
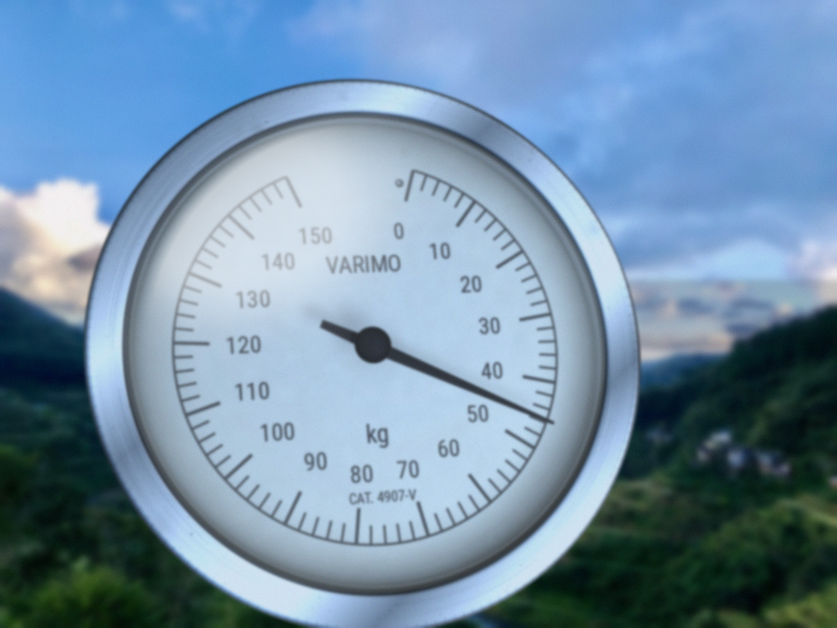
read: 46 kg
